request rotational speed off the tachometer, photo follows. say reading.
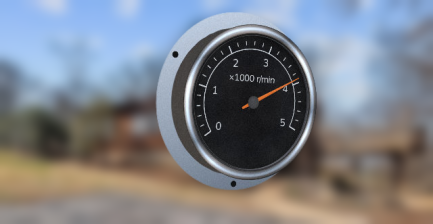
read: 3900 rpm
